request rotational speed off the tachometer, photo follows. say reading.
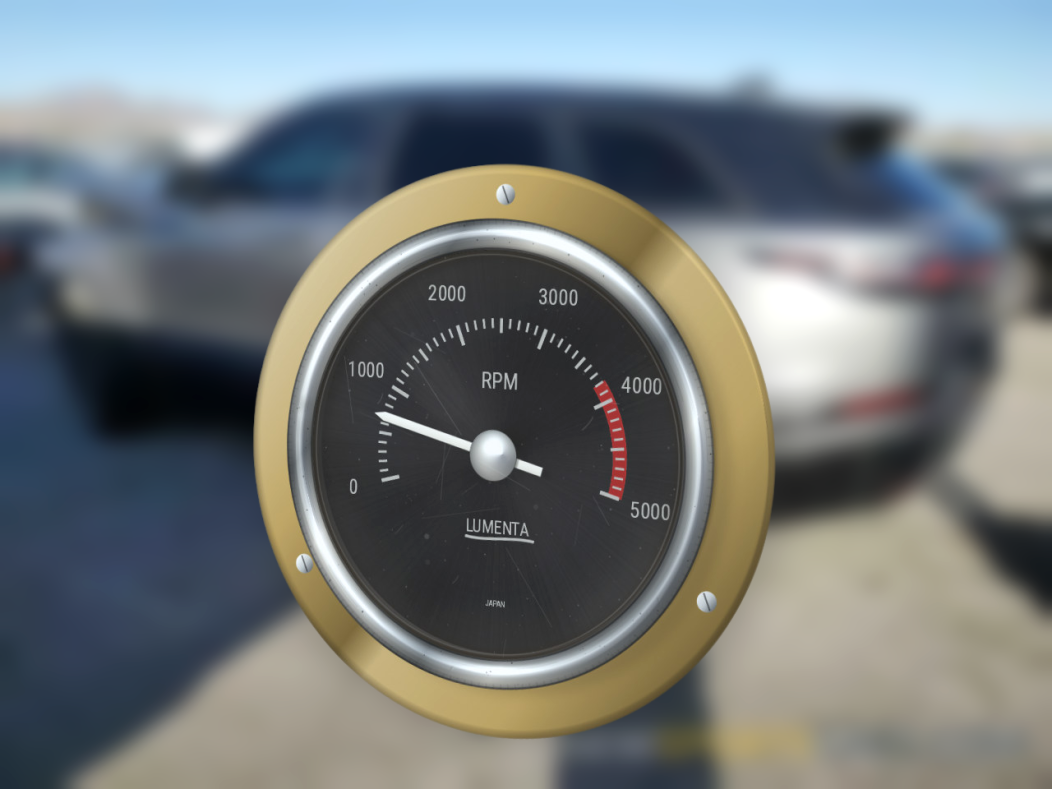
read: 700 rpm
